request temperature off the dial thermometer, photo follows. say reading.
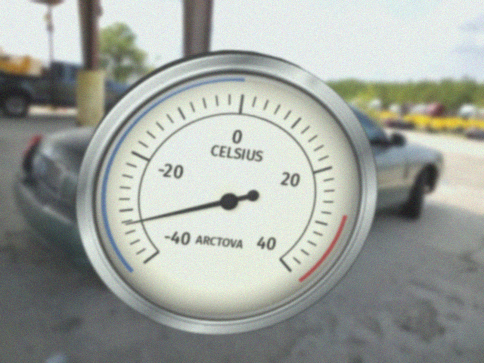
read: -32 °C
